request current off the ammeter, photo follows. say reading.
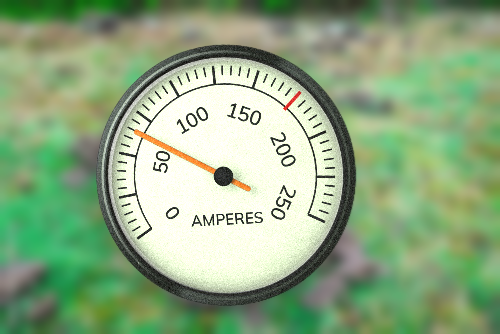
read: 65 A
